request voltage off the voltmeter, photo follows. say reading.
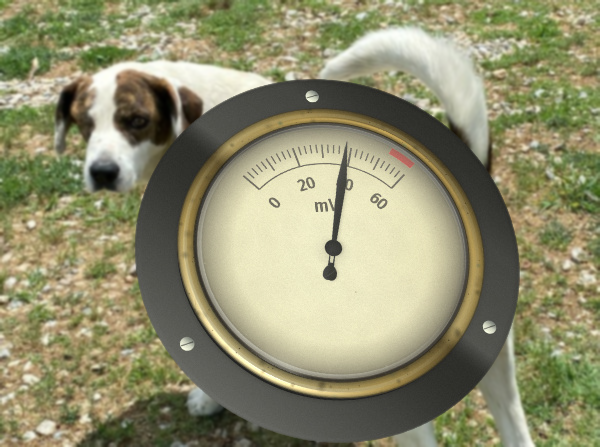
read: 38 mV
